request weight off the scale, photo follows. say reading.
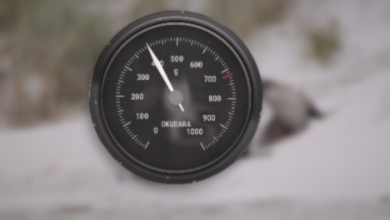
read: 400 g
